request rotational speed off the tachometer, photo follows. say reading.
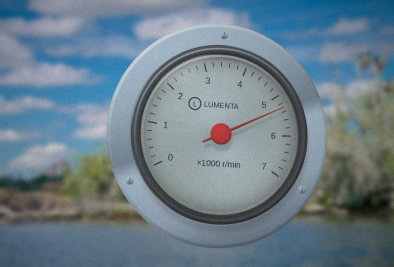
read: 5300 rpm
